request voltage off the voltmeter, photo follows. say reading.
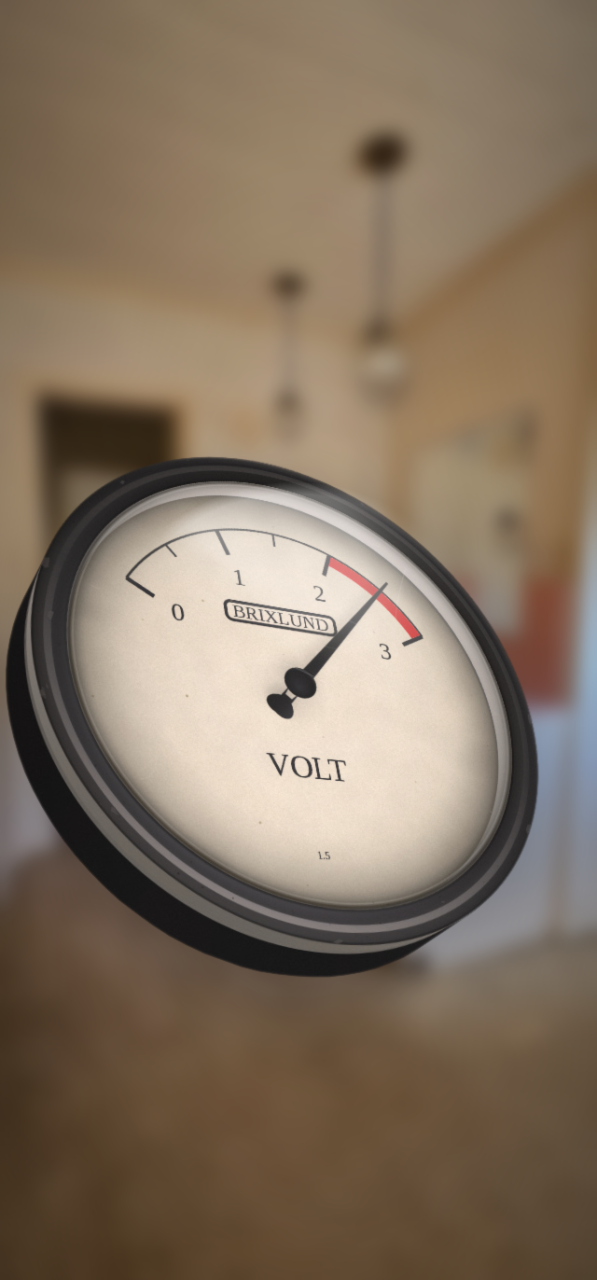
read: 2.5 V
